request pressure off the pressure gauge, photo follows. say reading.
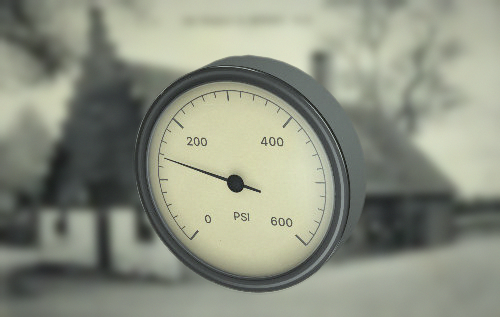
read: 140 psi
